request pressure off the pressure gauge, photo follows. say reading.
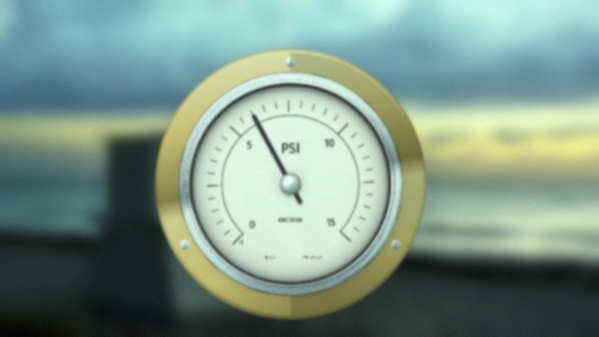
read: 6 psi
